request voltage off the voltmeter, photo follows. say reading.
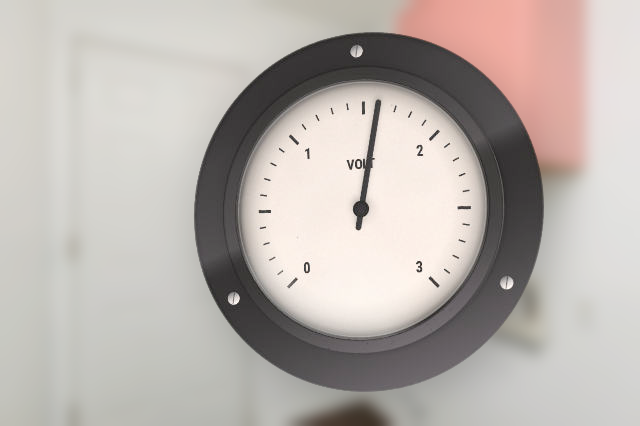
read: 1.6 V
